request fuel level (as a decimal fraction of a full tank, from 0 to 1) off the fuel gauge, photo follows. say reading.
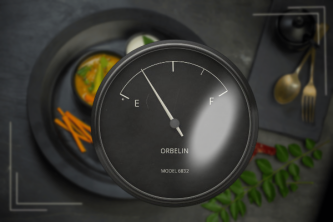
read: 0.25
